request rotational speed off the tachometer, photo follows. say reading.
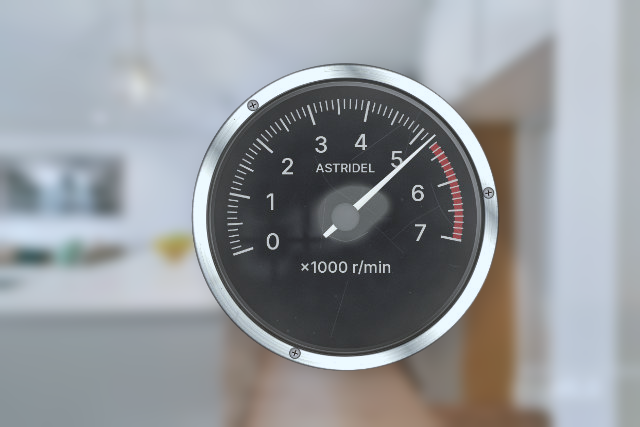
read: 5200 rpm
